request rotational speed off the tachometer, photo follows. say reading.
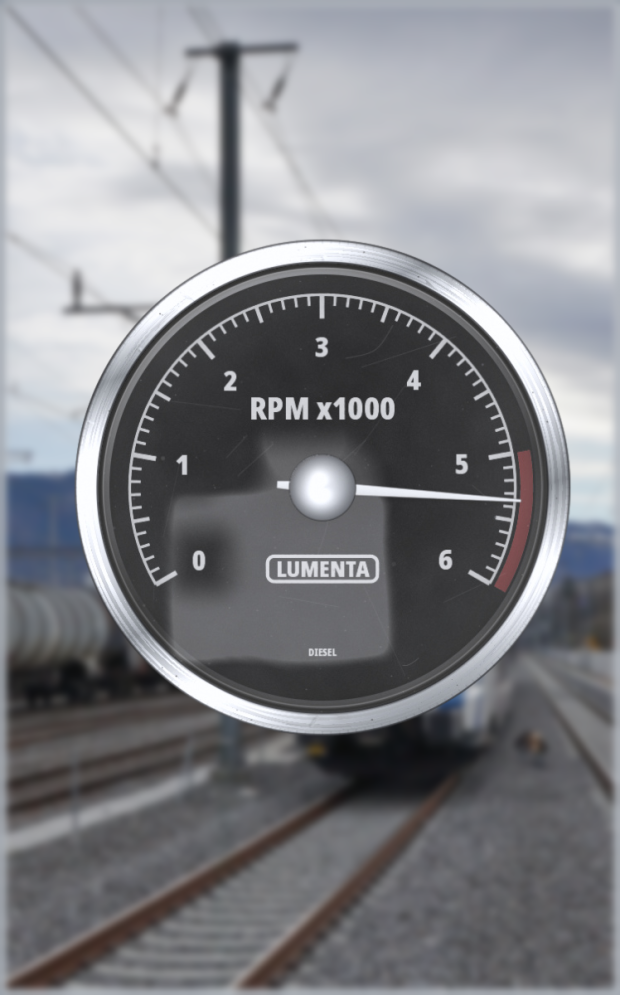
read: 5350 rpm
